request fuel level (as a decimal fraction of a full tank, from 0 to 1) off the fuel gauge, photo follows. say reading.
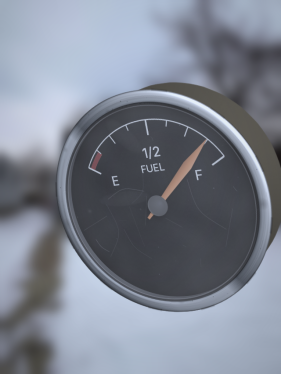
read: 0.875
